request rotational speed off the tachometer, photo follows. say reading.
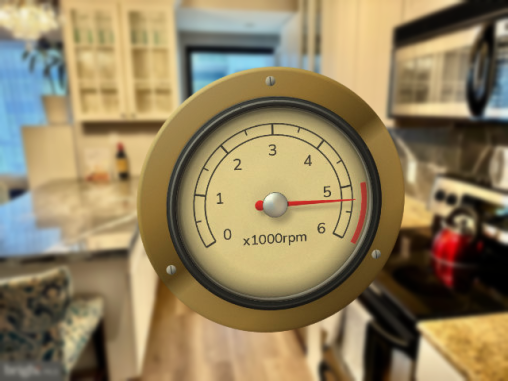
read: 5250 rpm
